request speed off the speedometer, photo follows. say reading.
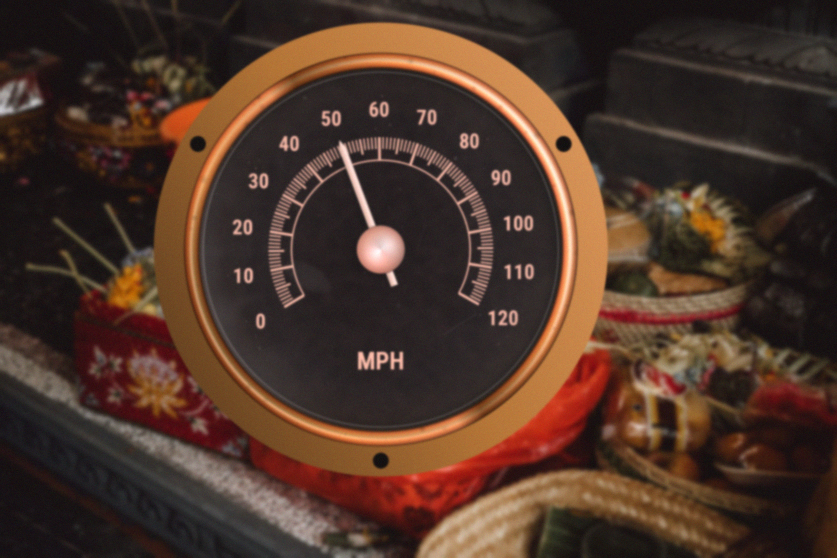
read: 50 mph
